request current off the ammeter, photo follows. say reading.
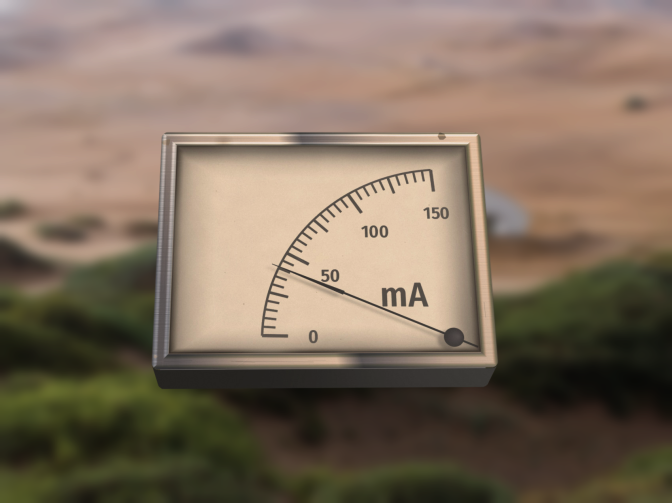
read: 40 mA
